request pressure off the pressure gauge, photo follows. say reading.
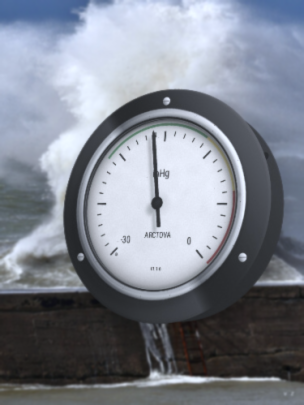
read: -16 inHg
